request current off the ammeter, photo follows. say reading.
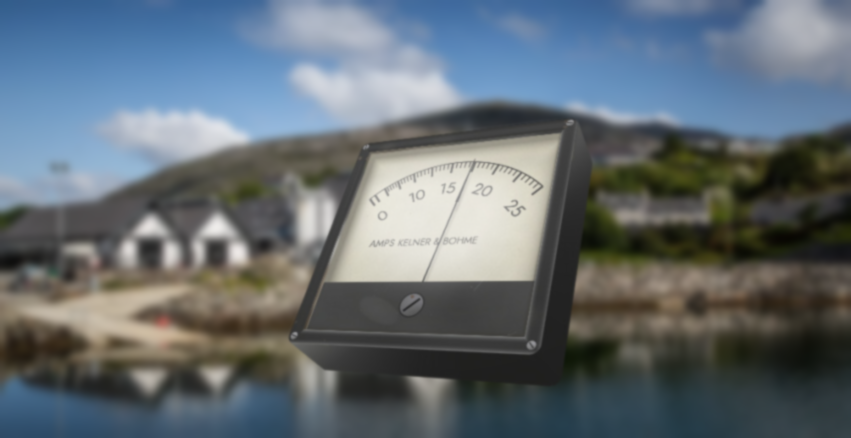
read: 17.5 A
